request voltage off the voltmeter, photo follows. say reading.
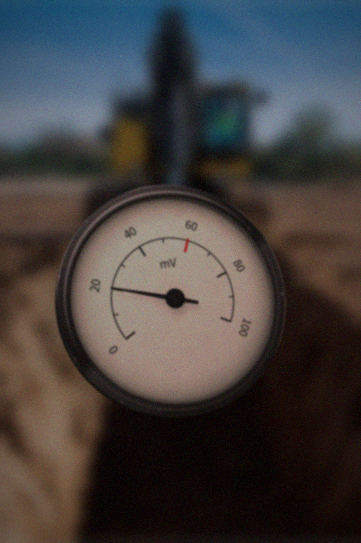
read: 20 mV
